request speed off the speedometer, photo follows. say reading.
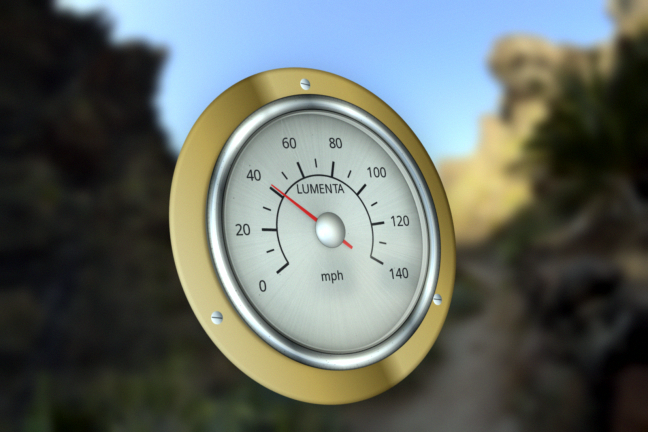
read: 40 mph
